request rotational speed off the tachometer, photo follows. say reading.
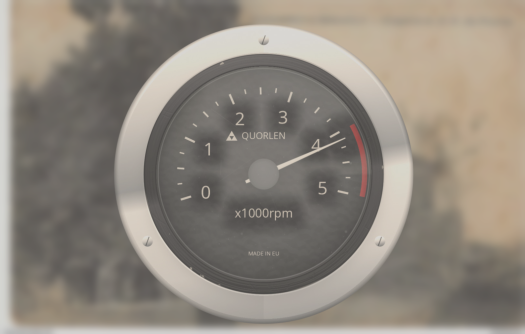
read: 4125 rpm
